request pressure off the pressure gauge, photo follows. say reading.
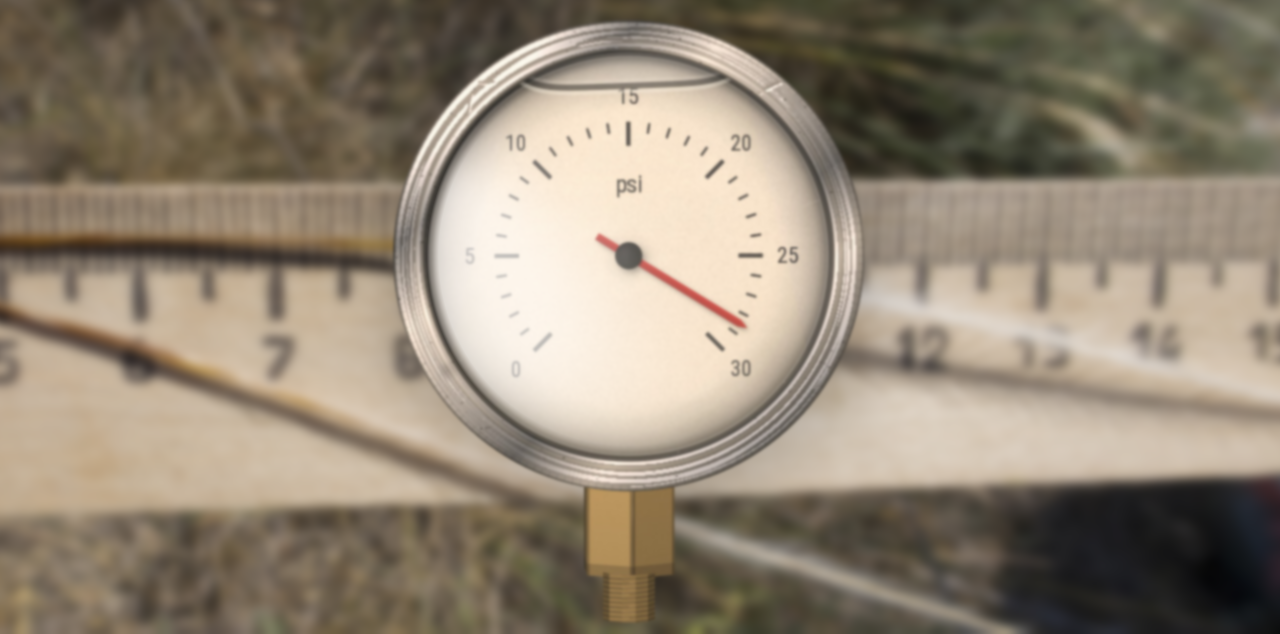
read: 28.5 psi
